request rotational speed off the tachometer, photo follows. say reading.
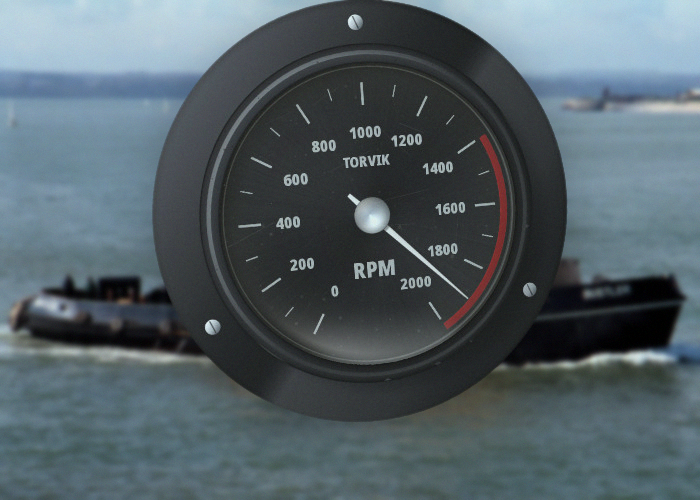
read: 1900 rpm
